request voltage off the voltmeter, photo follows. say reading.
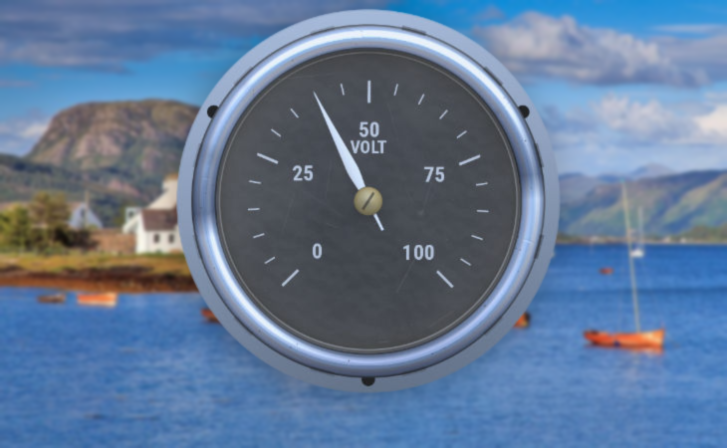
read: 40 V
